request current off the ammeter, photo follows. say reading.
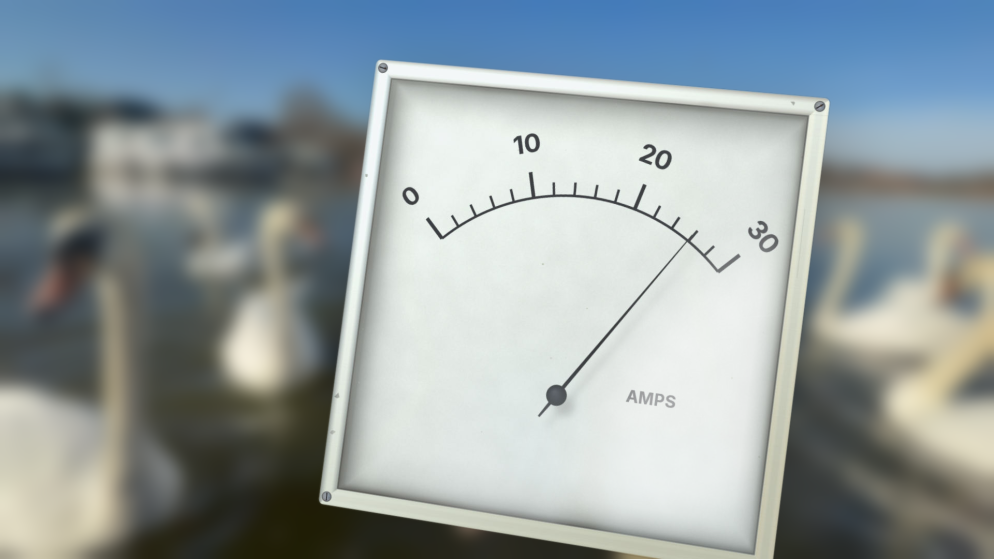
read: 26 A
